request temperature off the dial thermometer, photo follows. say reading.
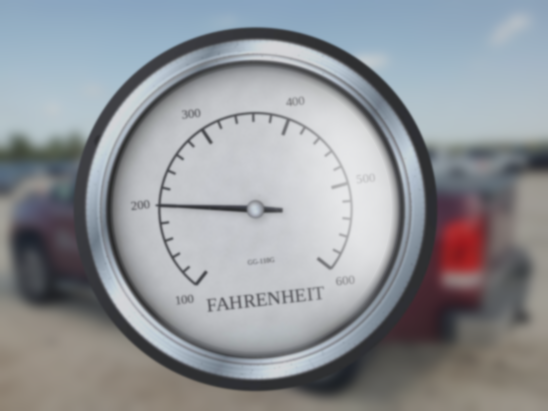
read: 200 °F
